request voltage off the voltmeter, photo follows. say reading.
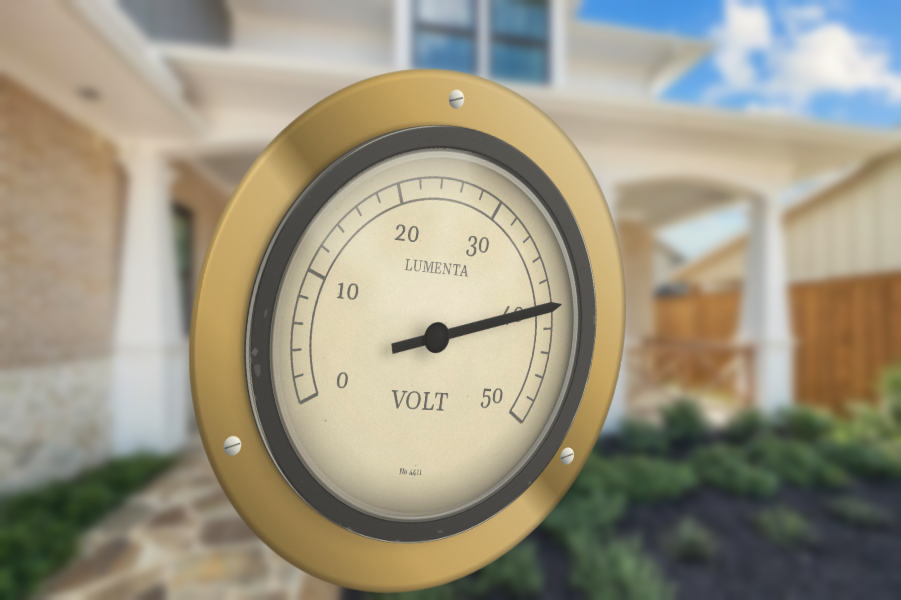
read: 40 V
